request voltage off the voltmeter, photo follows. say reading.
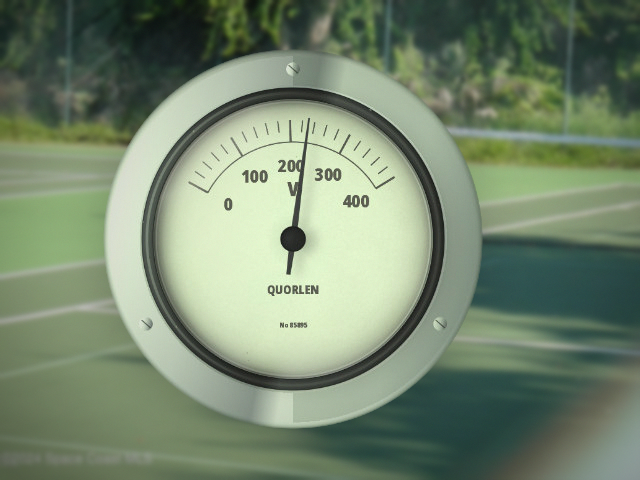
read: 230 V
